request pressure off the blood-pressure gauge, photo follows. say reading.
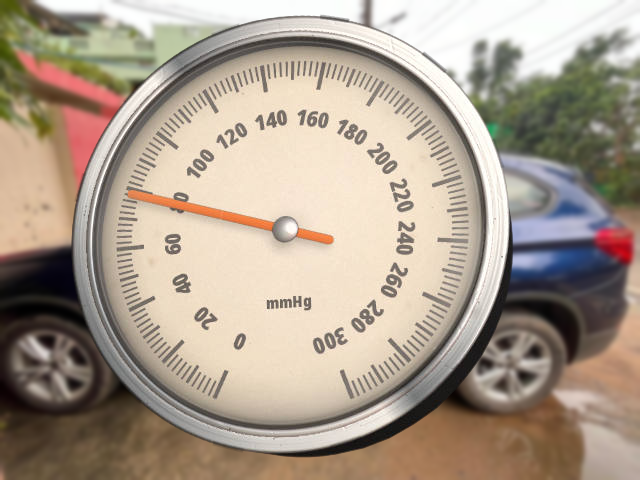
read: 78 mmHg
